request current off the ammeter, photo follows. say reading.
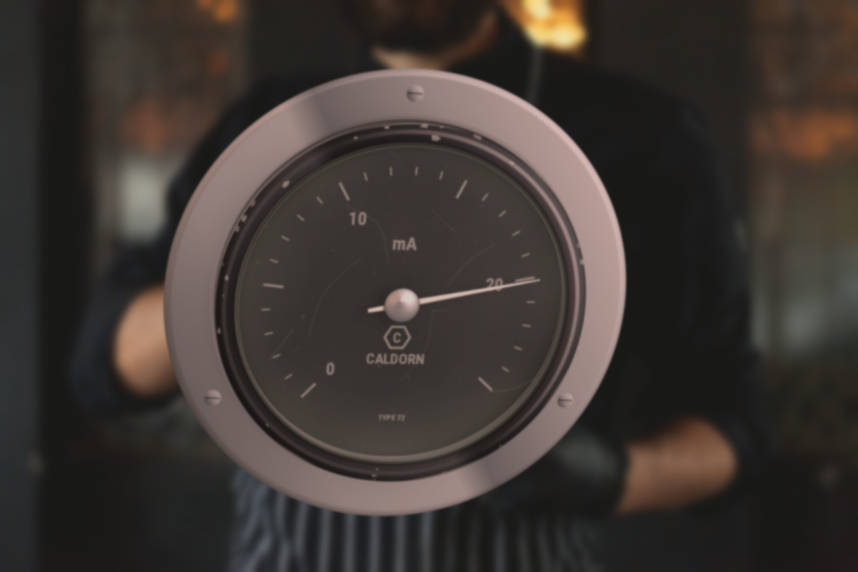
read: 20 mA
